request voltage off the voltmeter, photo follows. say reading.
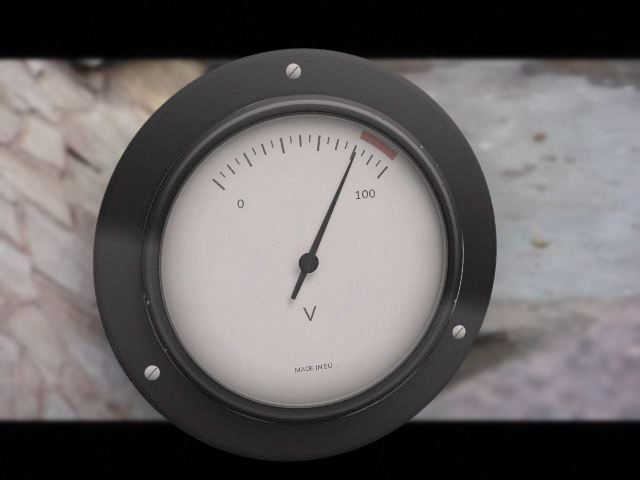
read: 80 V
